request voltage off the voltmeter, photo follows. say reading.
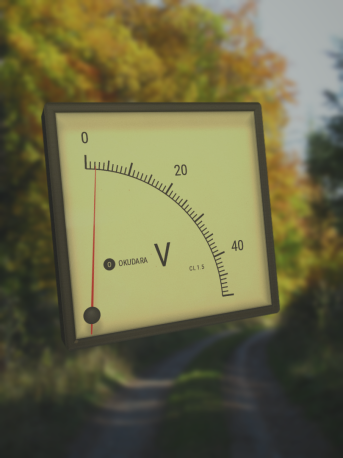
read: 2 V
